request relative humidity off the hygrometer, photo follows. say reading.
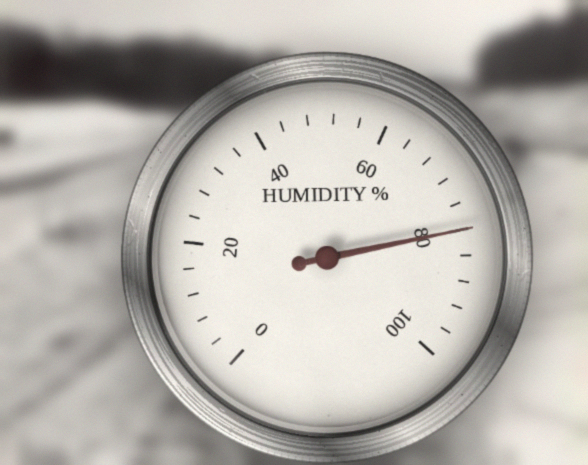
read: 80 %
